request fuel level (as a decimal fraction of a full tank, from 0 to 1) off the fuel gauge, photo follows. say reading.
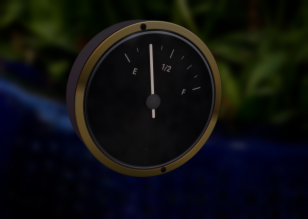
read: 0.25
